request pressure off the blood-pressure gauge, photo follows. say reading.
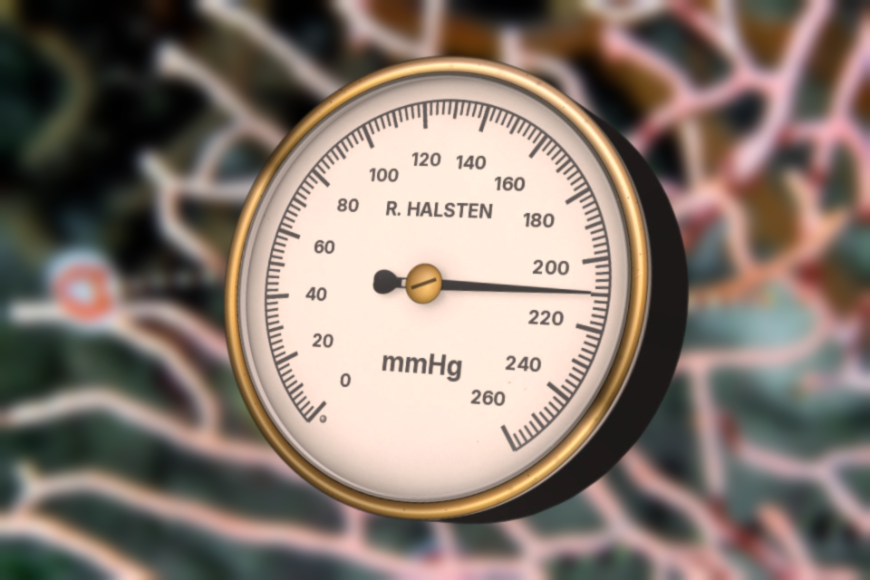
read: 210 mmHg
